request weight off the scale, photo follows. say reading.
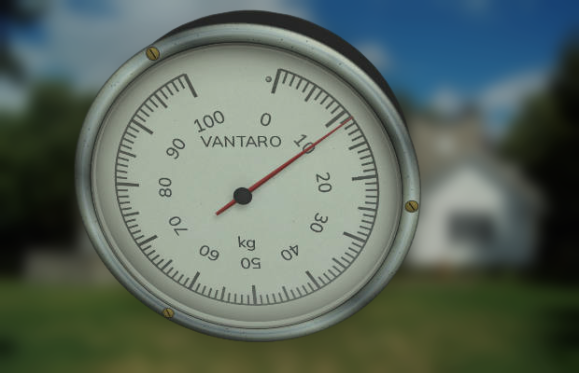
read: 11 kg
